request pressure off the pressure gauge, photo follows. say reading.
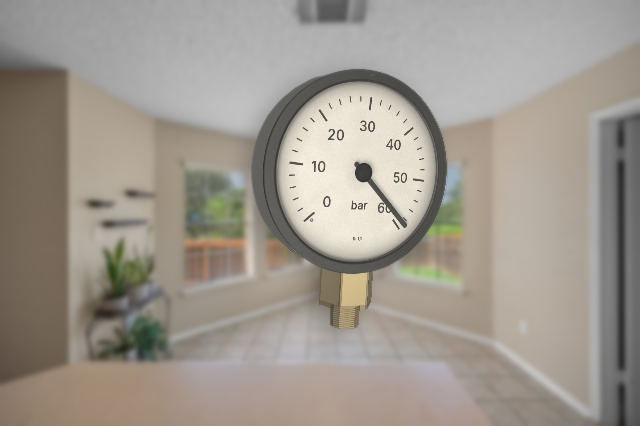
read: 59 bar
